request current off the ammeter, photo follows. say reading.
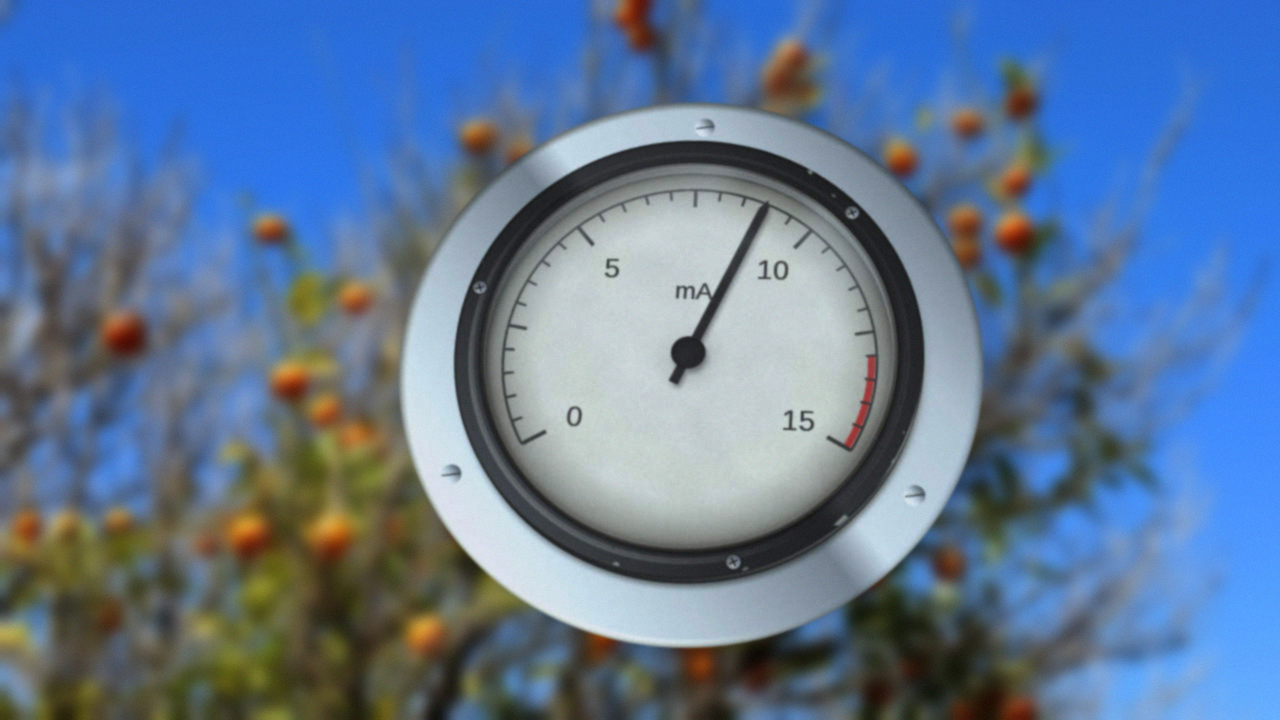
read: 9 mA
